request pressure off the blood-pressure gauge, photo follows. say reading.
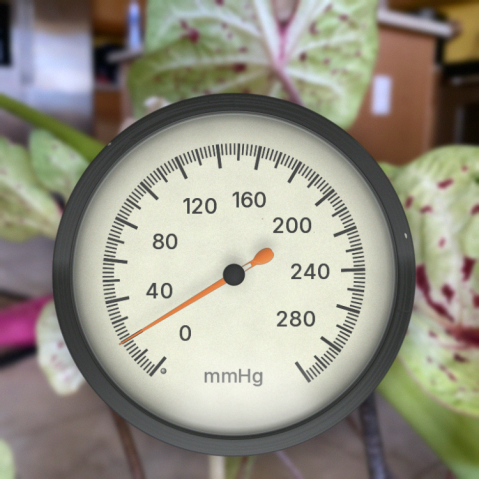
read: 20 mmHg
